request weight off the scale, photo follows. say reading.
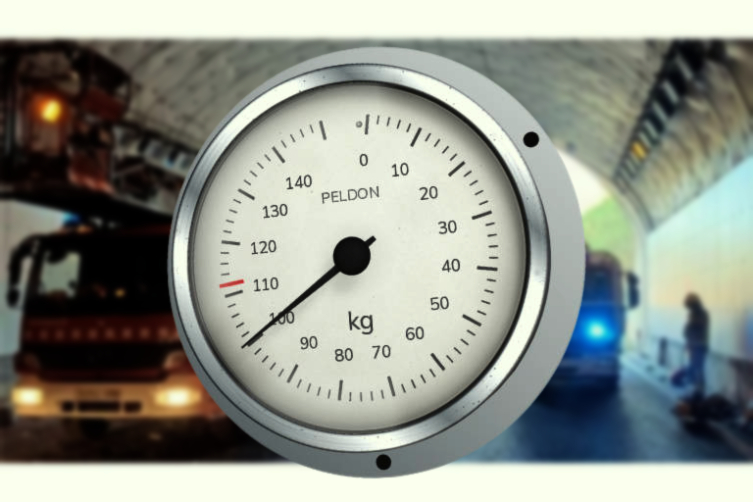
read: 100 kg
